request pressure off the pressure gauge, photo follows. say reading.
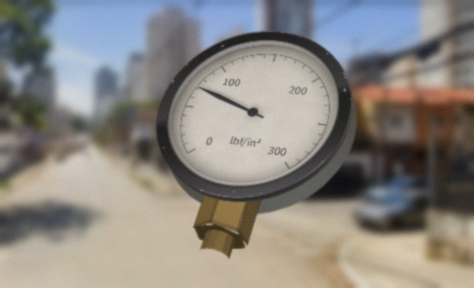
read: 70 psi
